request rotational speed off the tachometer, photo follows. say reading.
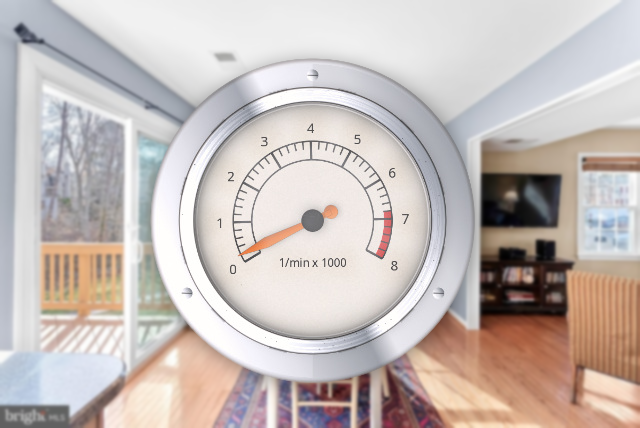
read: 200 rpm
